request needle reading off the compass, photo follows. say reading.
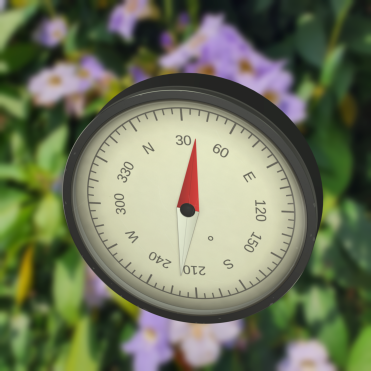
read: 40 °
